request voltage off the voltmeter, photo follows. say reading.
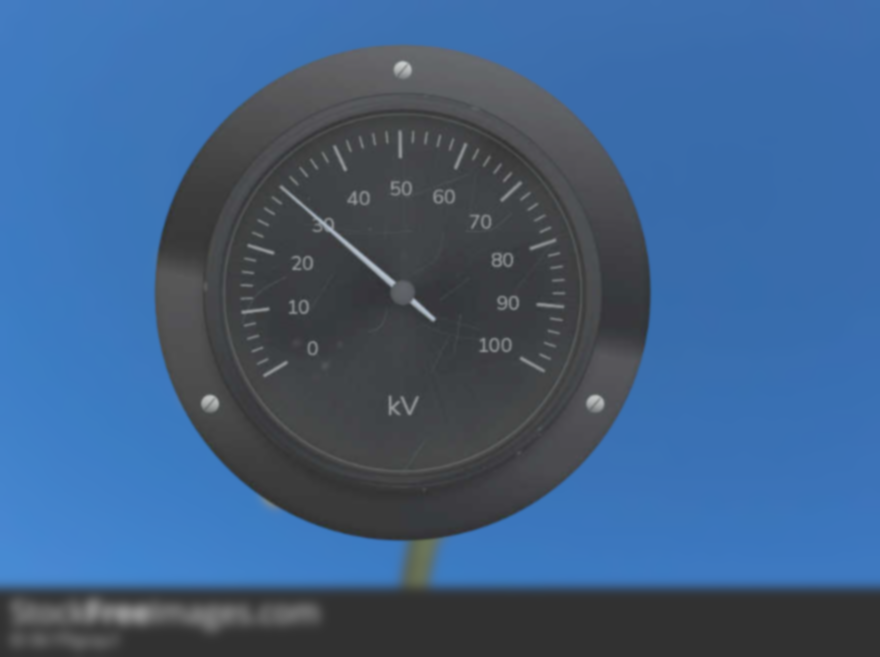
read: 30 kV
